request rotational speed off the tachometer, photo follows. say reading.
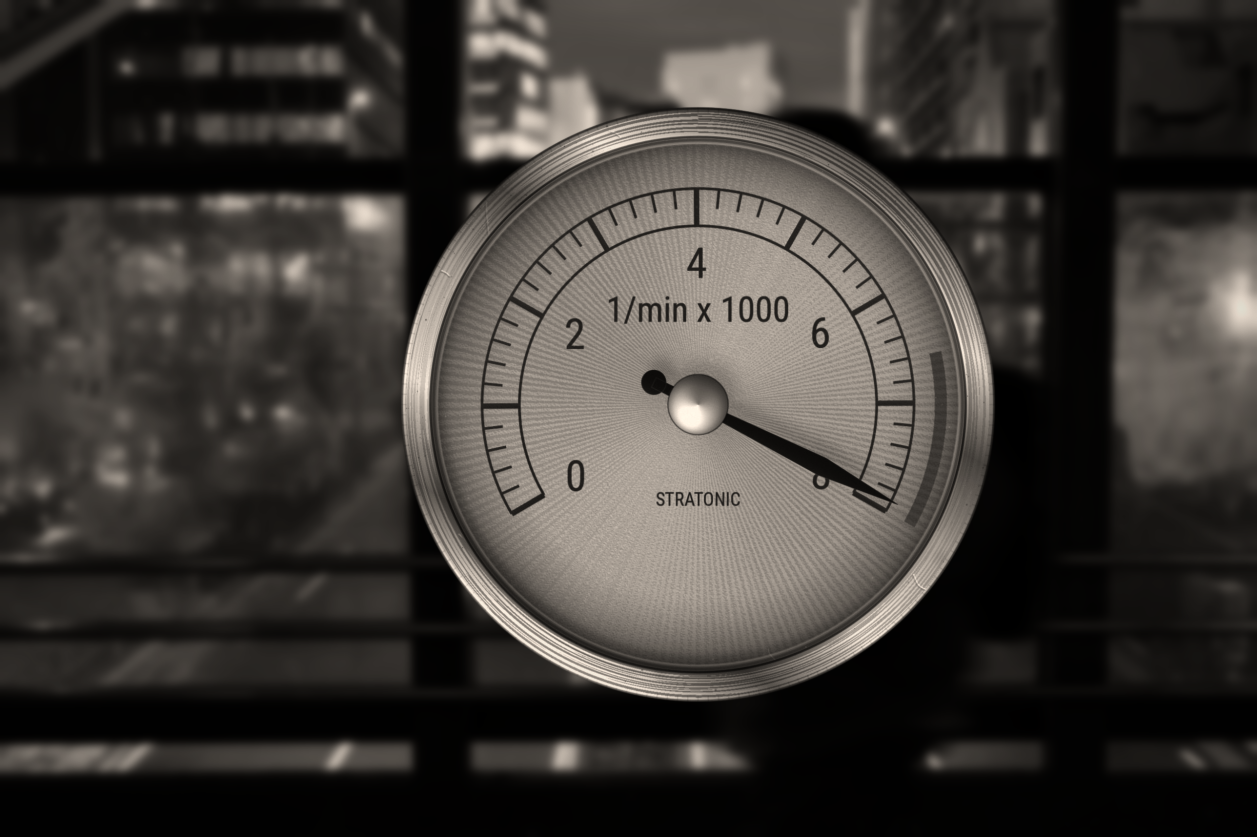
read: 7900 rpm
